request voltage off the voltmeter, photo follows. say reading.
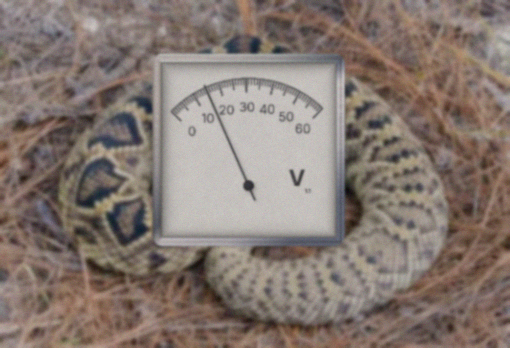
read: 15 V
